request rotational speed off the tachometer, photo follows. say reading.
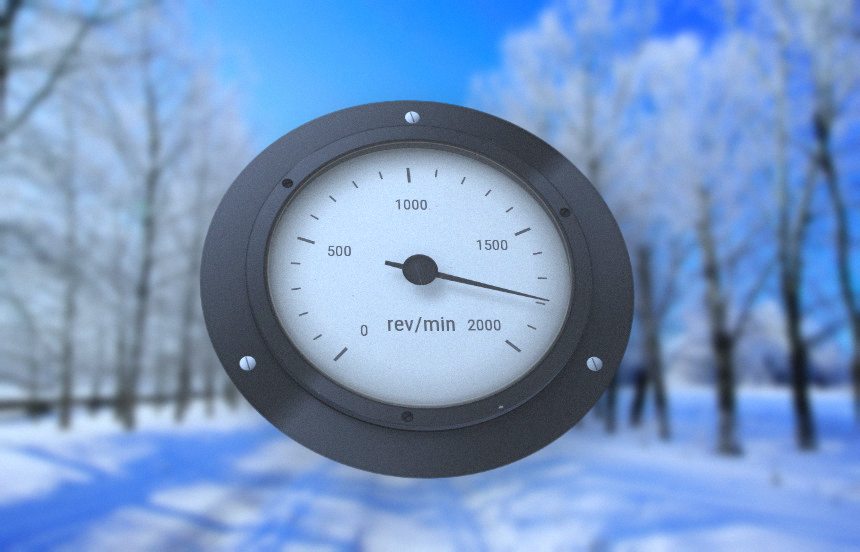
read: 1800 rpm
